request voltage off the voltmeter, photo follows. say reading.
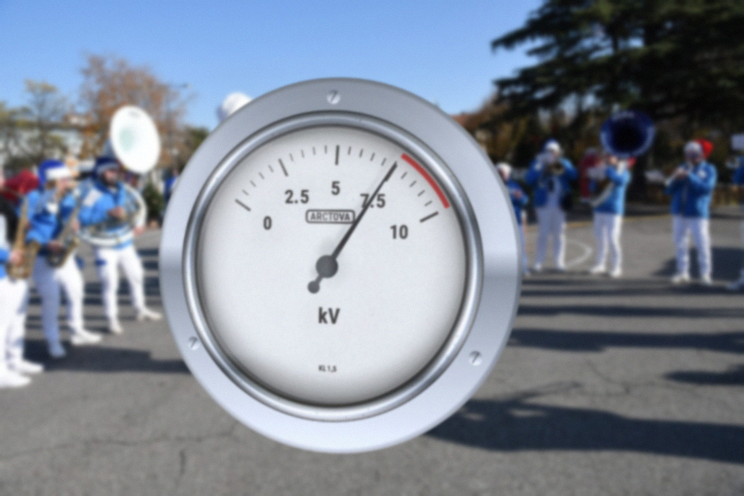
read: 7.5 kV
